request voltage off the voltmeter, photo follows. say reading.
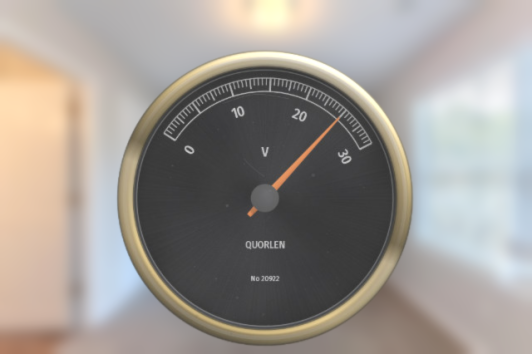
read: 25 V
